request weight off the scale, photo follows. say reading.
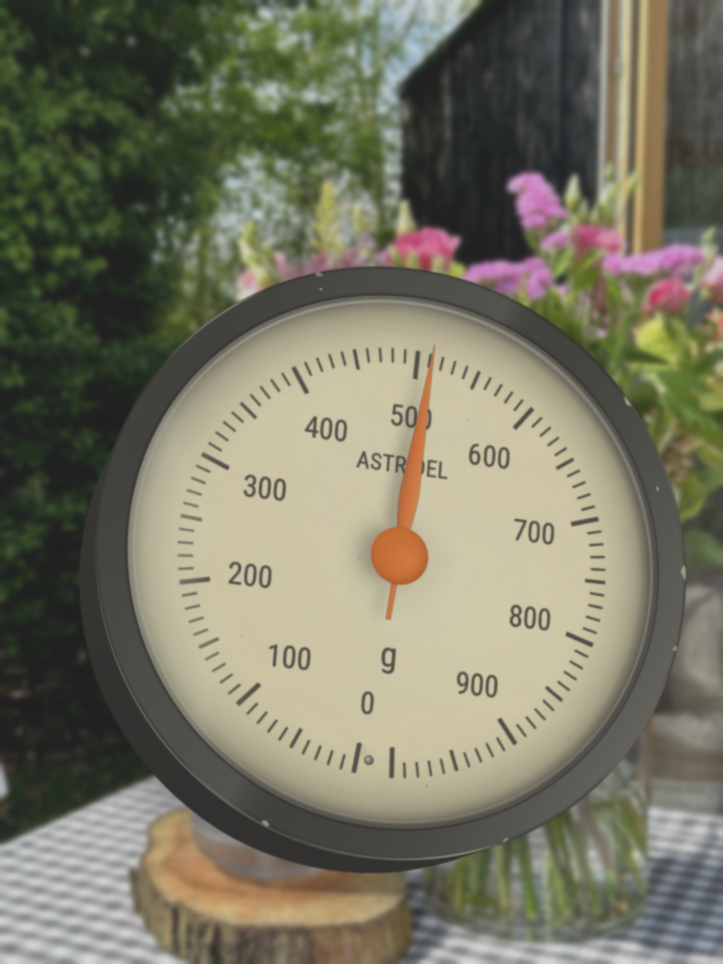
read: 510 g
